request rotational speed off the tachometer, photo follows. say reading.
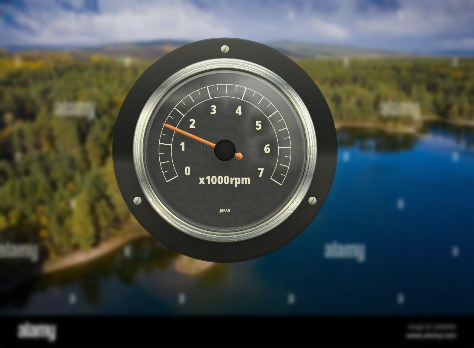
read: 1500 rpm
